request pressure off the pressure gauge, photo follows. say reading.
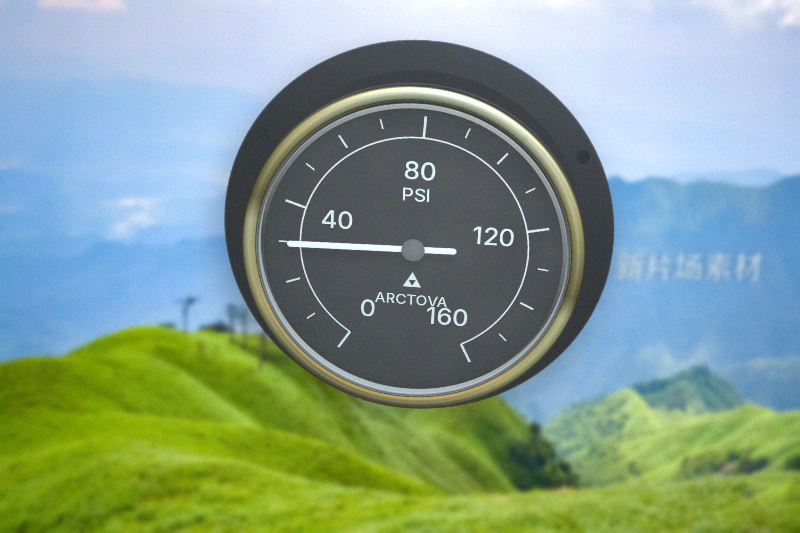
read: 30 psi
